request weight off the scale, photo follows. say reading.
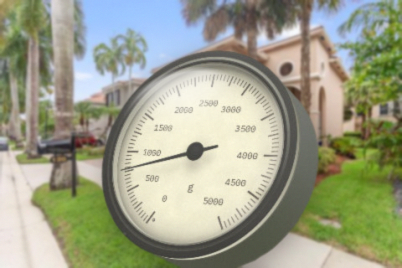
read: 750 g
